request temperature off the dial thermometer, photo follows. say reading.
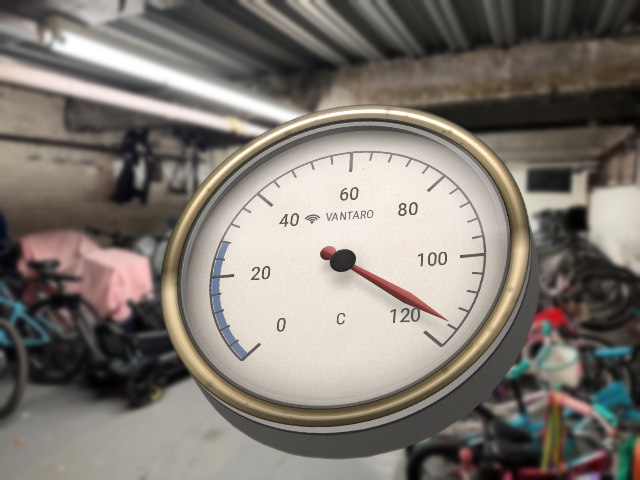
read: 116 °C
